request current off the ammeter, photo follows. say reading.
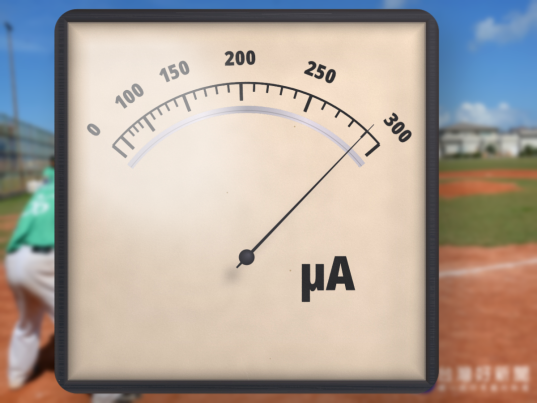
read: 290 µA
